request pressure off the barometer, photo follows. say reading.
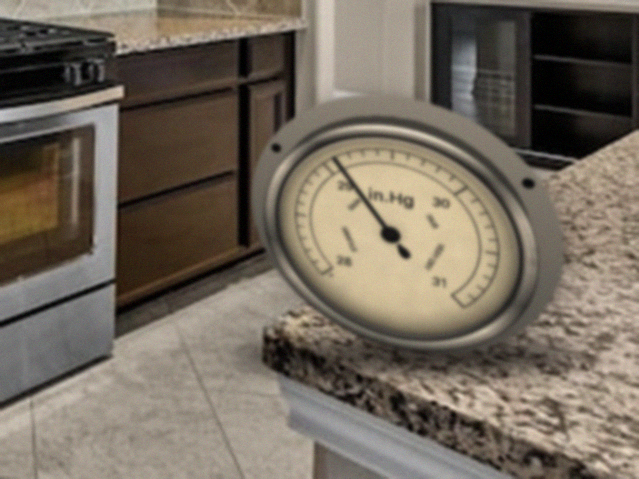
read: 29.1 inHg
